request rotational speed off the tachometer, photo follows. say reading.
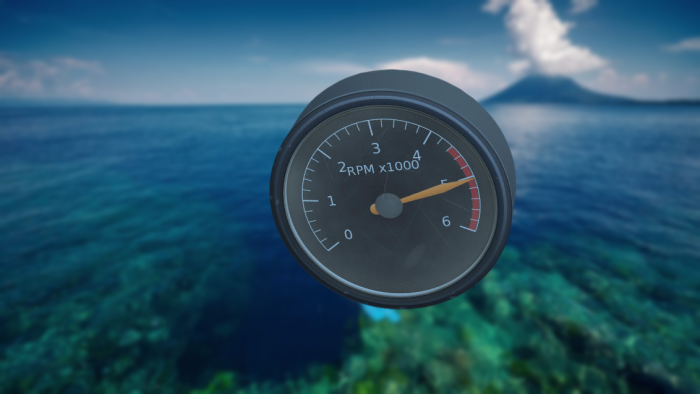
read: 5000 rpm
